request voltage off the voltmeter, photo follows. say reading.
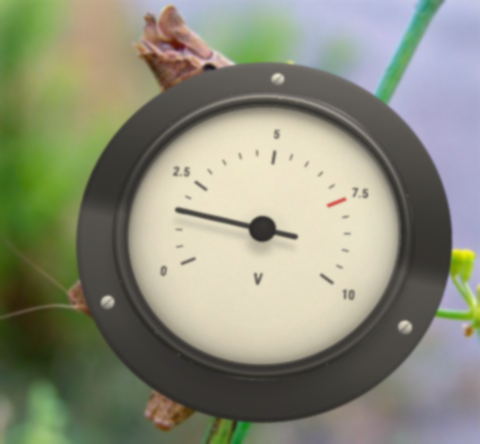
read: 1.5 V
